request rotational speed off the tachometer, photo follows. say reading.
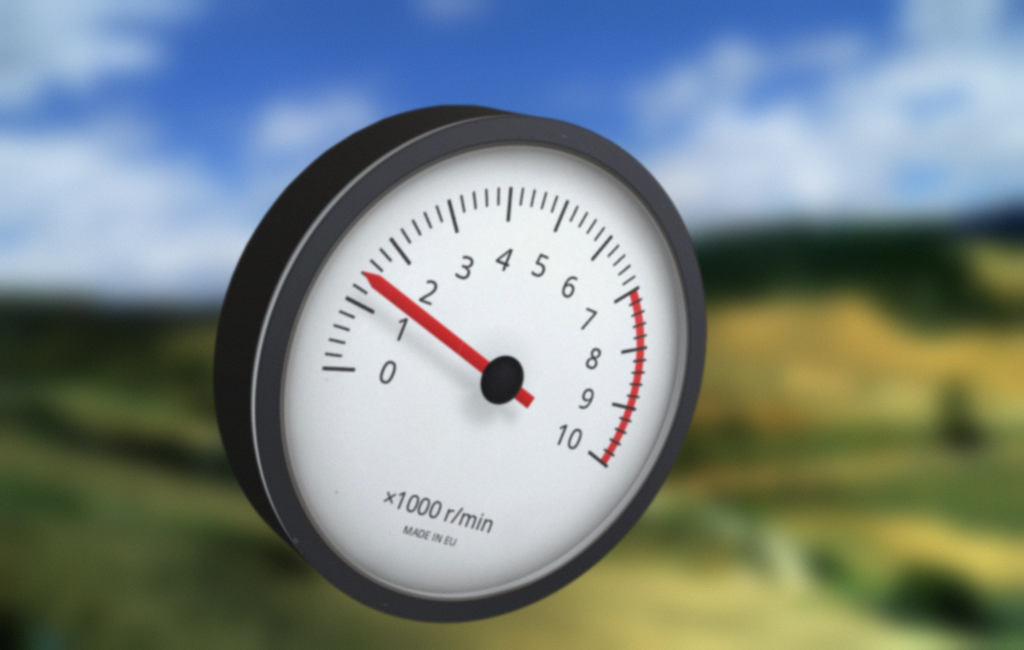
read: 1400 rpm
